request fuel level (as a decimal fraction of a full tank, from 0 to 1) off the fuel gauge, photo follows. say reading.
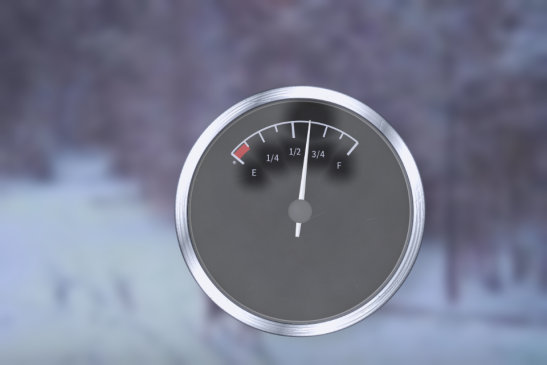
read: 0.625
